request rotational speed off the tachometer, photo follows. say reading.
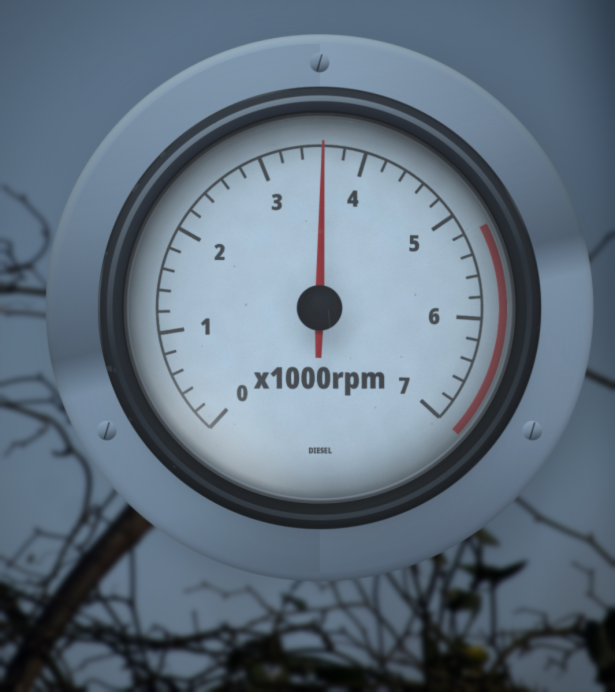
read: 3600 rpm
